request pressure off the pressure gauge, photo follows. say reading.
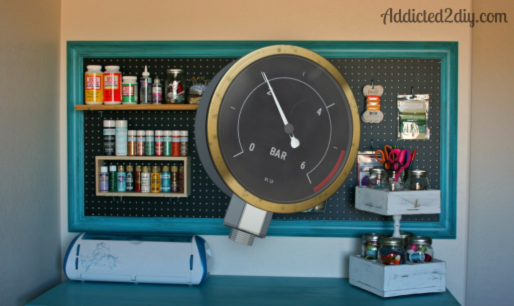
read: 2 bar
